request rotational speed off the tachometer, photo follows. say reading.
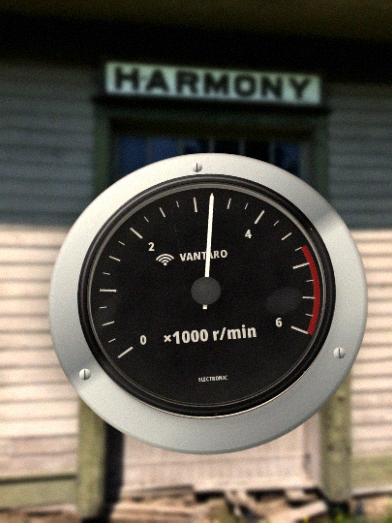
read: 3250 rpm
